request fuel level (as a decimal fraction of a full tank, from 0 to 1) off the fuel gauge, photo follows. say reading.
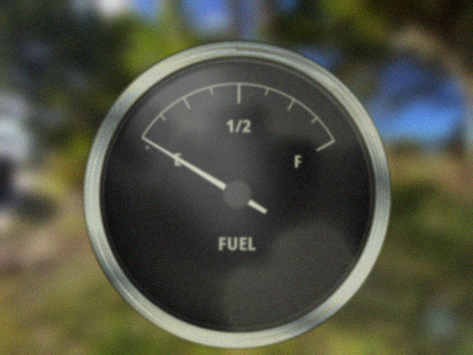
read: 0
